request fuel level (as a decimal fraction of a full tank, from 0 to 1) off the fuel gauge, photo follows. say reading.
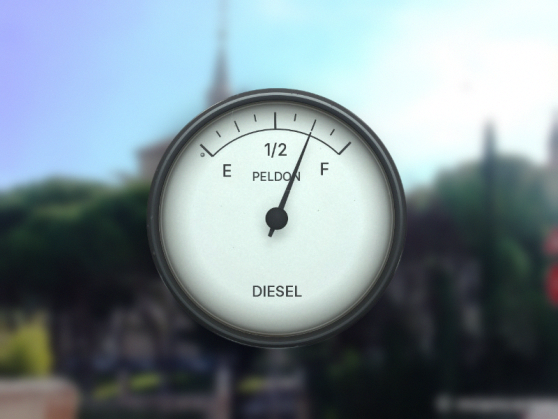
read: 0.75
